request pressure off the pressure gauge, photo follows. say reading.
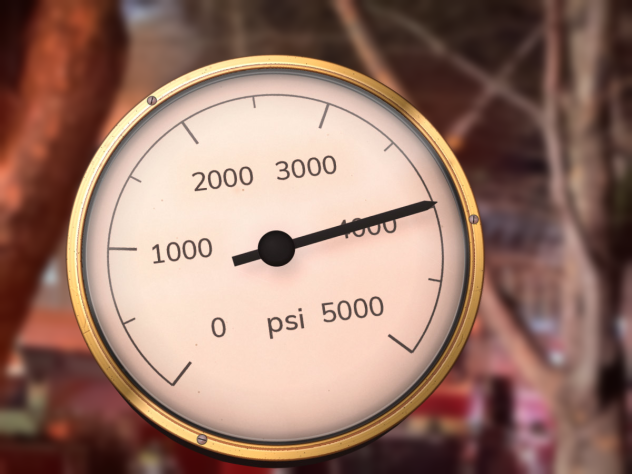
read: 4000 psi
